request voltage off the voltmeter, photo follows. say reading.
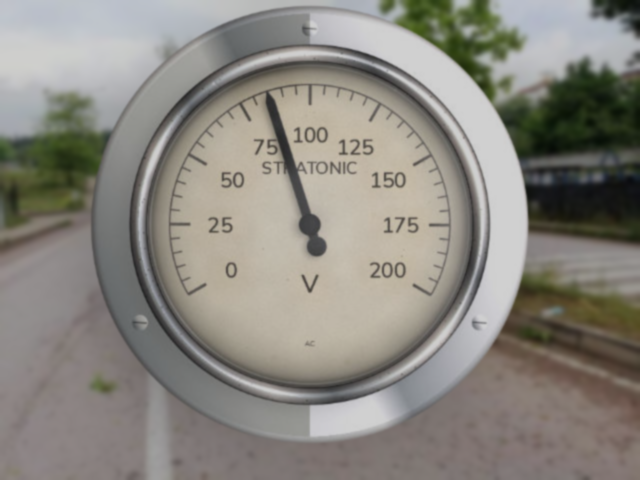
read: 85 V
